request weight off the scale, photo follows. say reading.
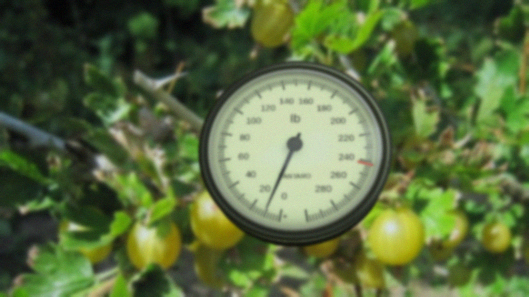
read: 10 lb
